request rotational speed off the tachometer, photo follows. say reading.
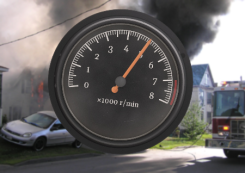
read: 5000 rpm
